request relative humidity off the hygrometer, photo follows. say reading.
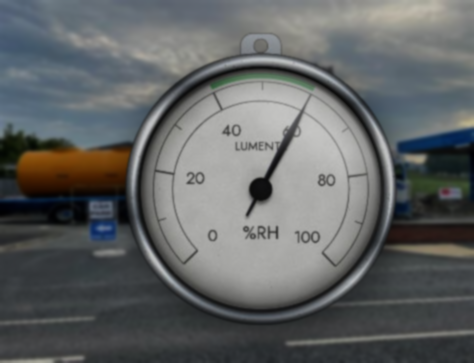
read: 60 %
